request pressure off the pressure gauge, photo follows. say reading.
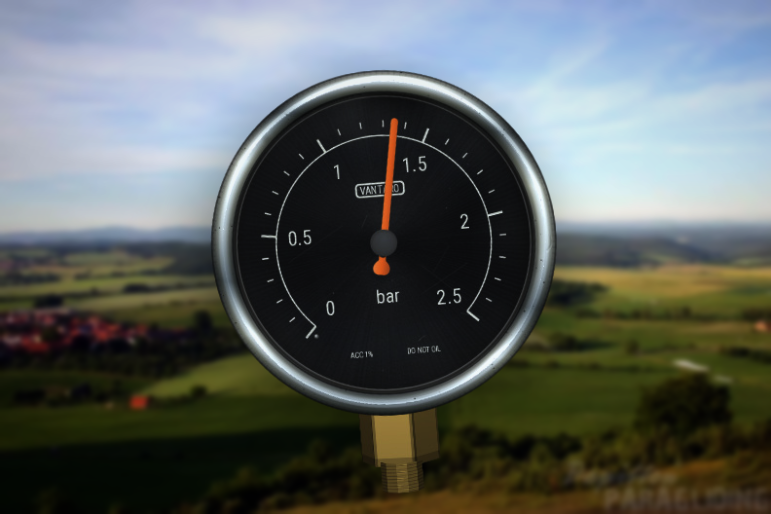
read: 1.35 bar
